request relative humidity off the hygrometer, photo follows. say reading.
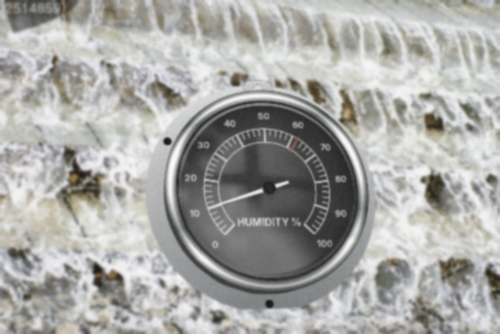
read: 10 %
